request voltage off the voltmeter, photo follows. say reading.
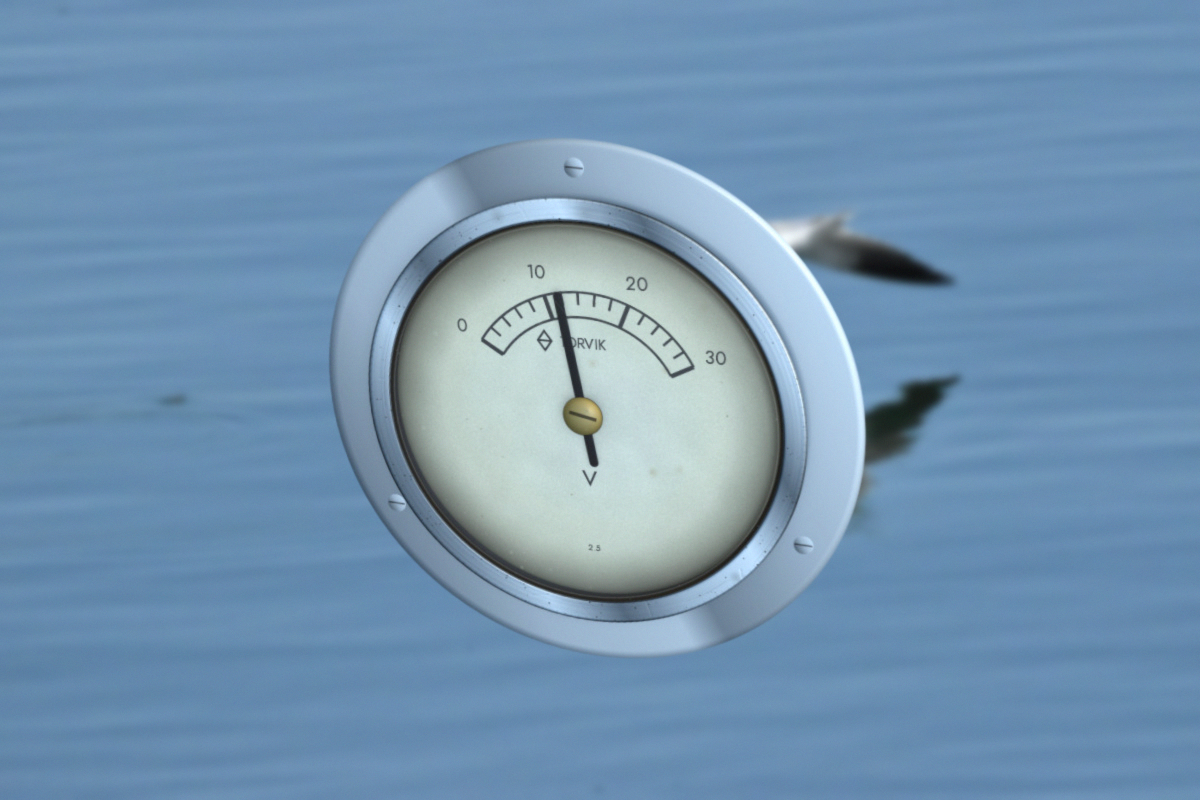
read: 12 V
